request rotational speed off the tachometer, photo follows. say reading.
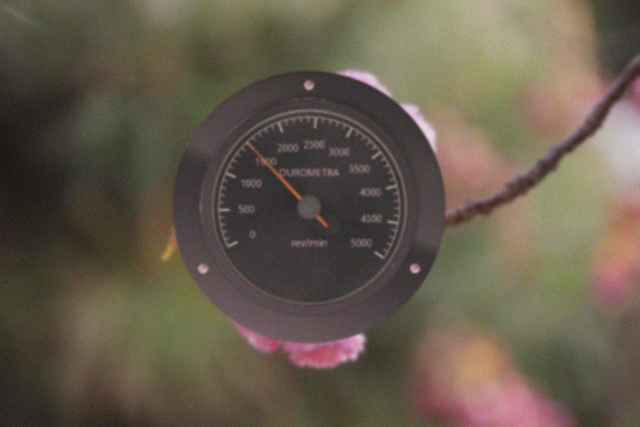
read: 1500 rpm
